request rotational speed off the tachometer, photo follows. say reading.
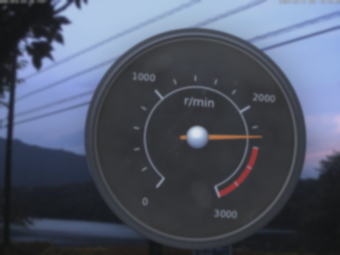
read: 2300 rpm
